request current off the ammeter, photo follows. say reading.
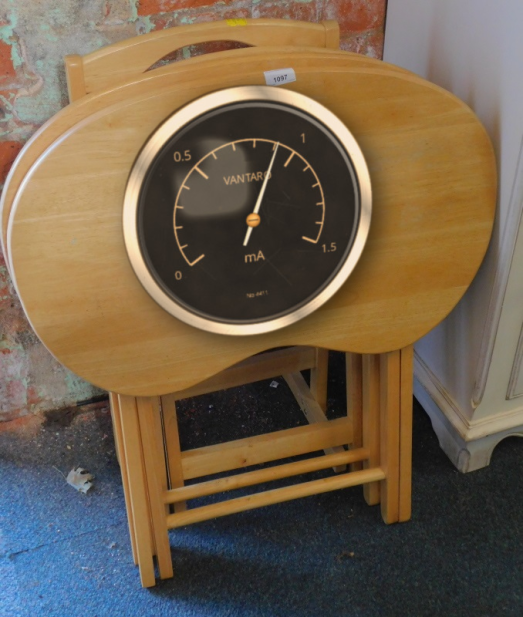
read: 0.9 mA
